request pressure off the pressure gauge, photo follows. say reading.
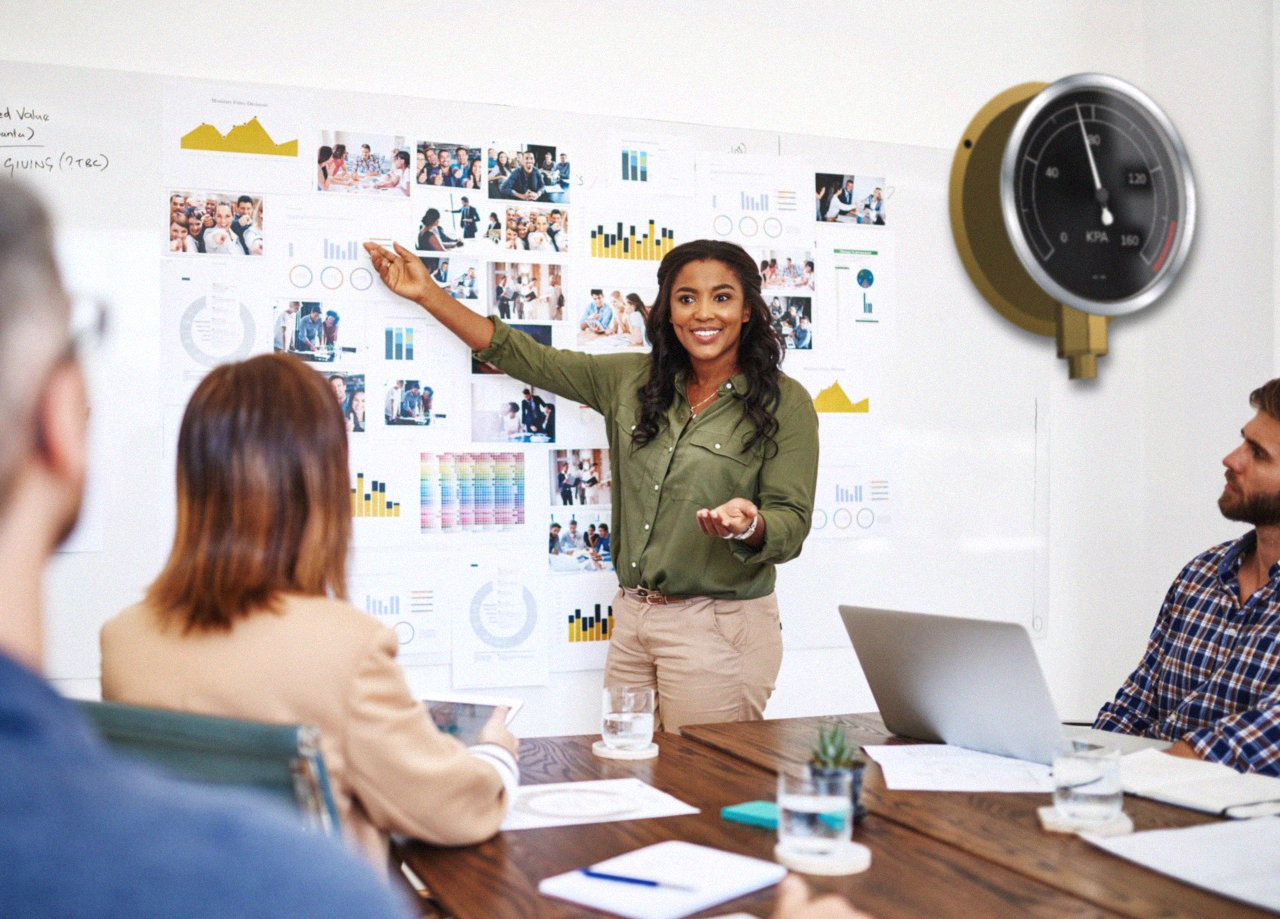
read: 70 kPa
